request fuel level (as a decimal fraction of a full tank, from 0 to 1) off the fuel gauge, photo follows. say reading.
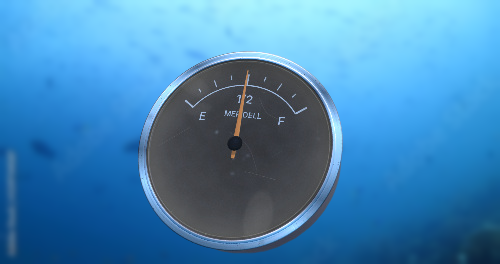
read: 0.5
